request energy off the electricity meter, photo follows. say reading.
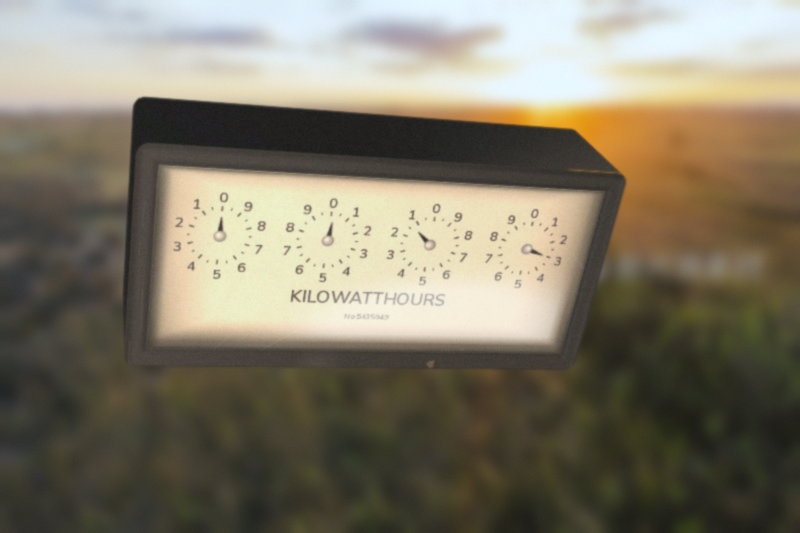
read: 13 kWh
